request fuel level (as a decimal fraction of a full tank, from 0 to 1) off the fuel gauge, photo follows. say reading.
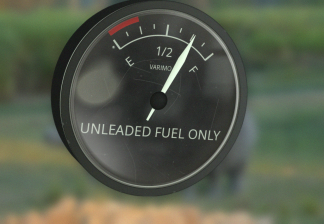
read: 0.75
